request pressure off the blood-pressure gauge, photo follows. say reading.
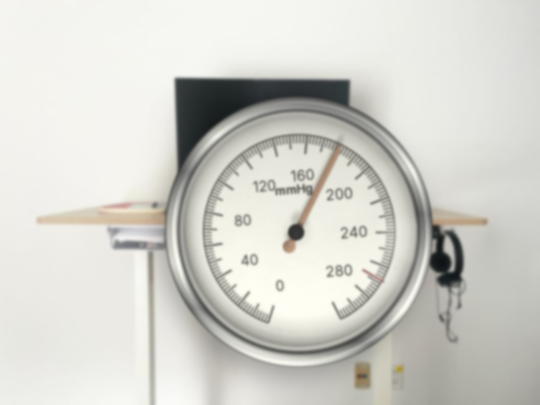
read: 180 mmHg
